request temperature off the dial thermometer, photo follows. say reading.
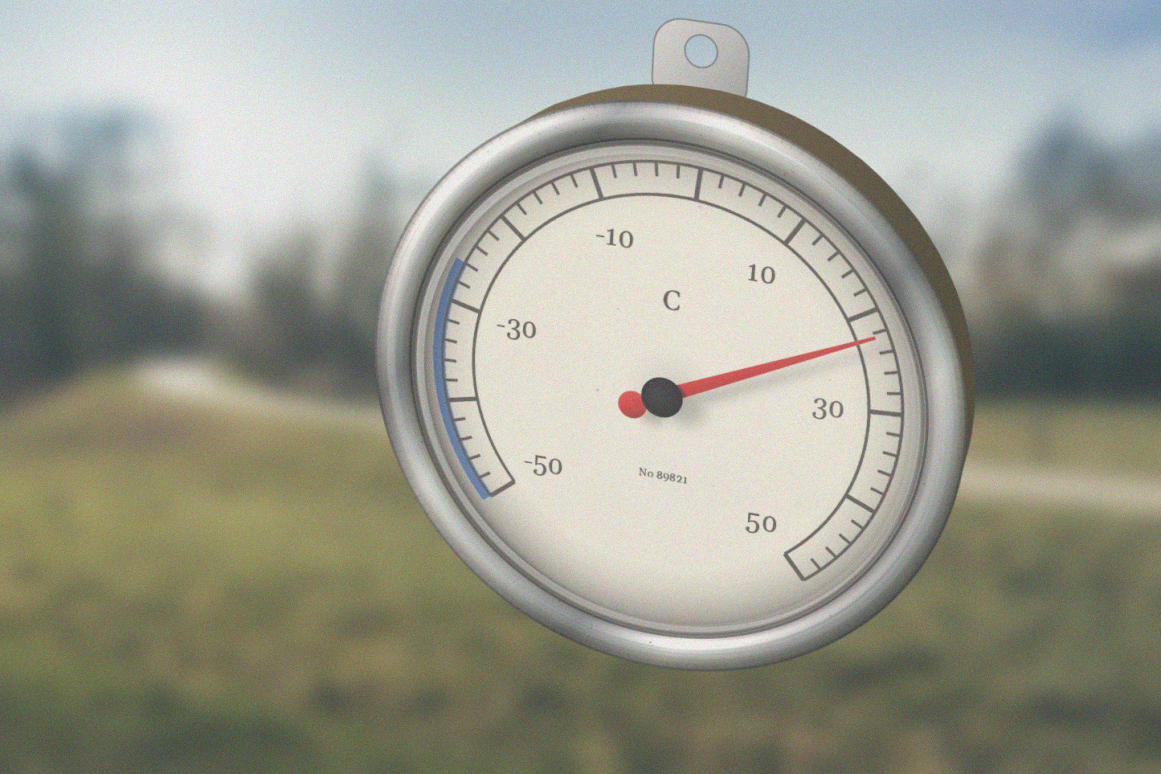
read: 22 °C
